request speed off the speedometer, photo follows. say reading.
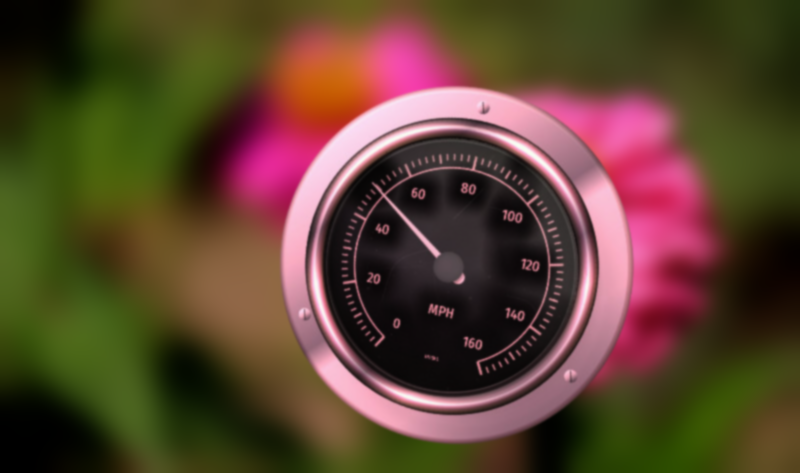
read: 50 mph
